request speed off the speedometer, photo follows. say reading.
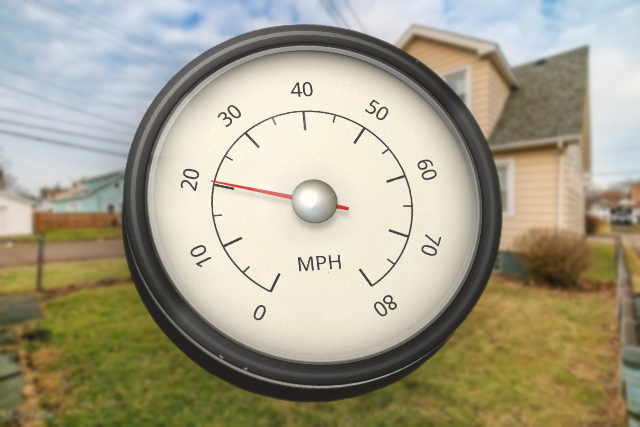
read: 20 mph
